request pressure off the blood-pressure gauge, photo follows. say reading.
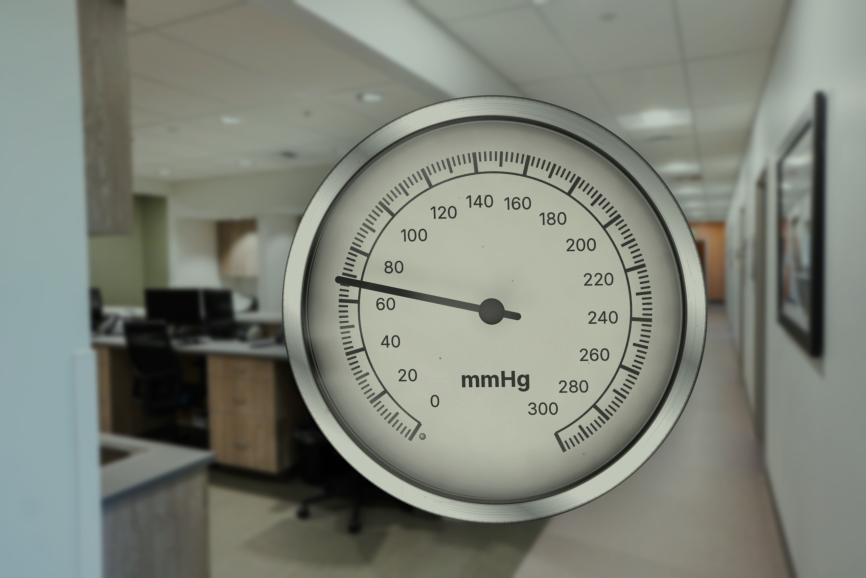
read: 68 mmHg
